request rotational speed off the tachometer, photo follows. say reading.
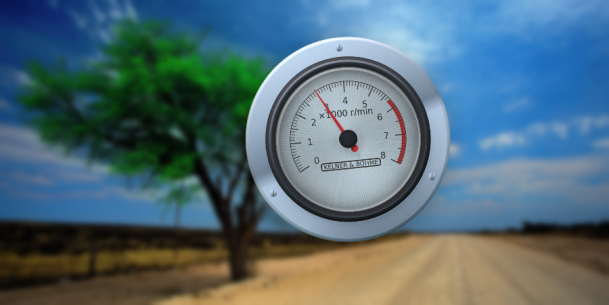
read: 3000 rpm
